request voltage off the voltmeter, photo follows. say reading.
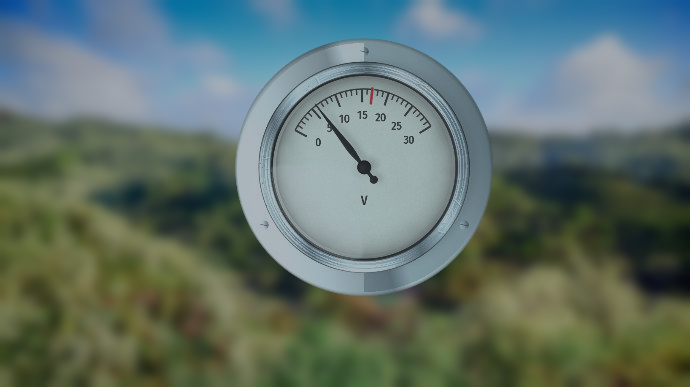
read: 6 V
